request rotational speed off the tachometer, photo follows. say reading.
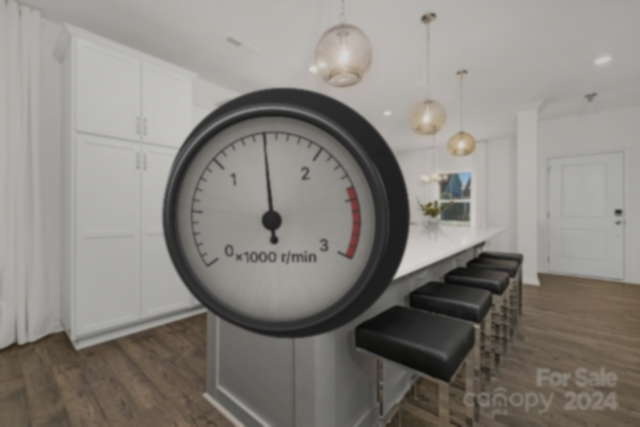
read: 1500 rpm
